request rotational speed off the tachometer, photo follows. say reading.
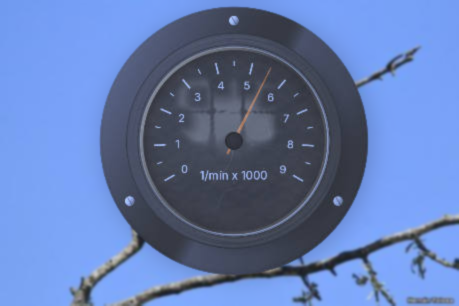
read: 5500 rpm
